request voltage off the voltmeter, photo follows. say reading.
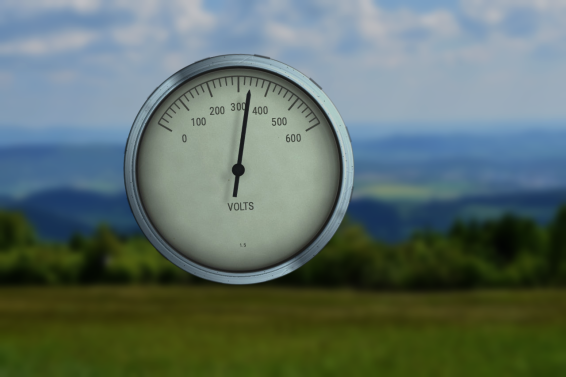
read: 340 V
